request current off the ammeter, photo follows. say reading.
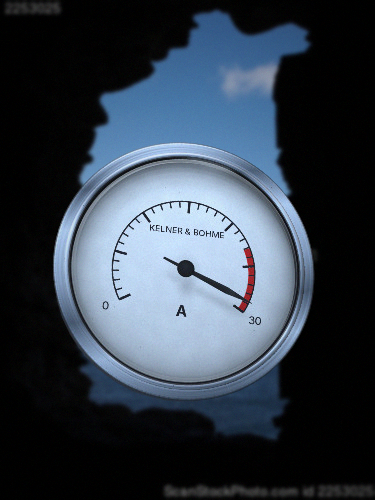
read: 29 A
